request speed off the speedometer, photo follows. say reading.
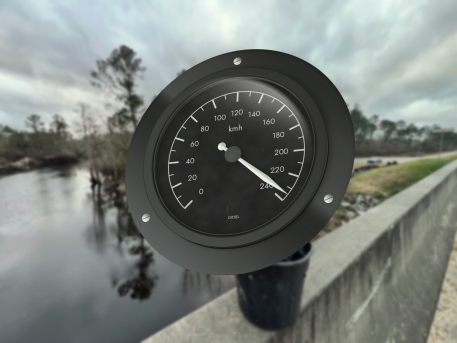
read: 235 km/h
